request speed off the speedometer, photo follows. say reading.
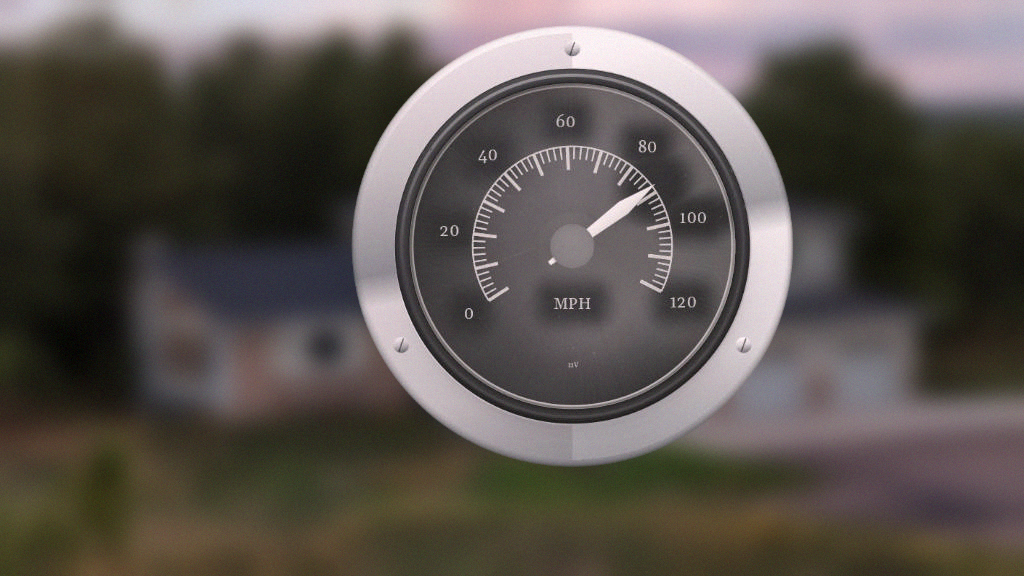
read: 88 mph
